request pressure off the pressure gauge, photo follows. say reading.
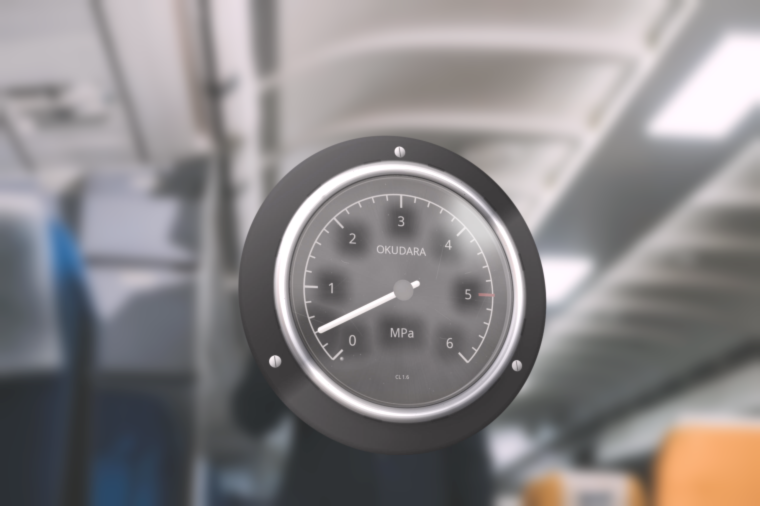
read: 0.4 MPa
